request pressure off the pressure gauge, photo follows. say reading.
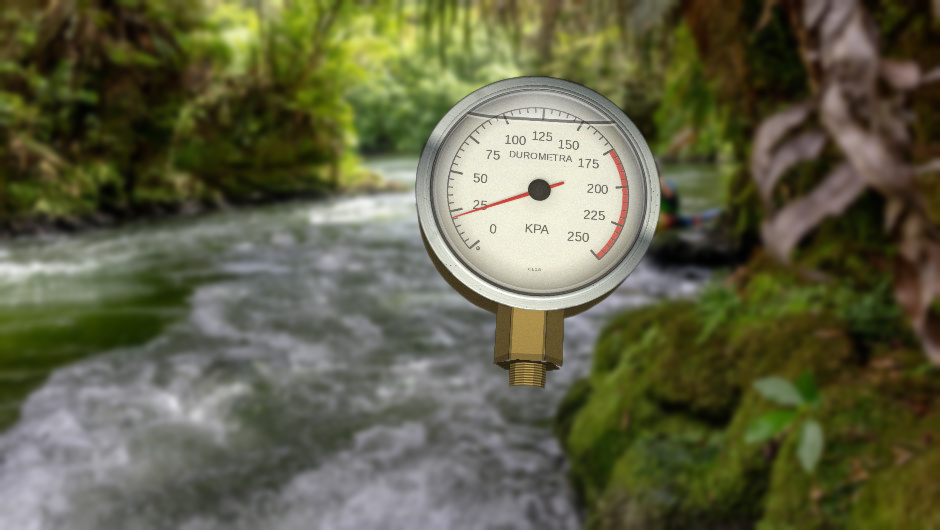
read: 20 kPa
